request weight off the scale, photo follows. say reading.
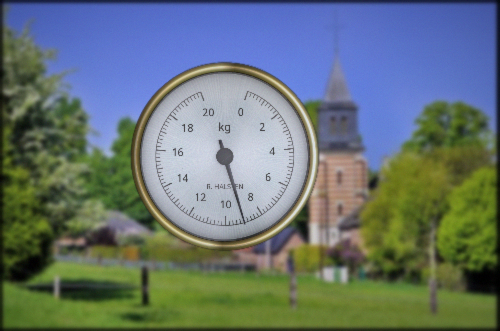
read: 9 kg
